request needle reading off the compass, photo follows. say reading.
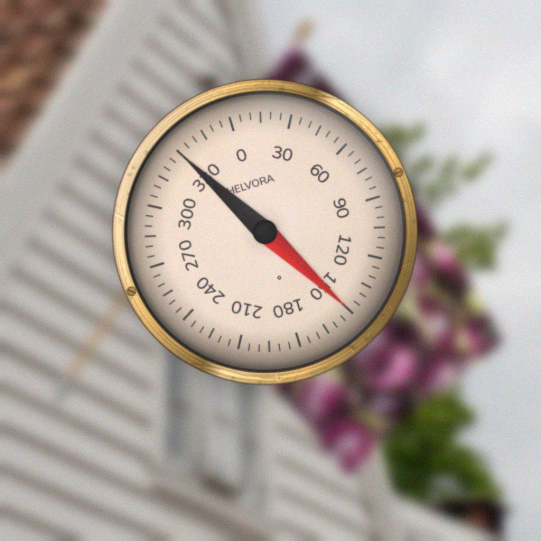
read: 150 °
